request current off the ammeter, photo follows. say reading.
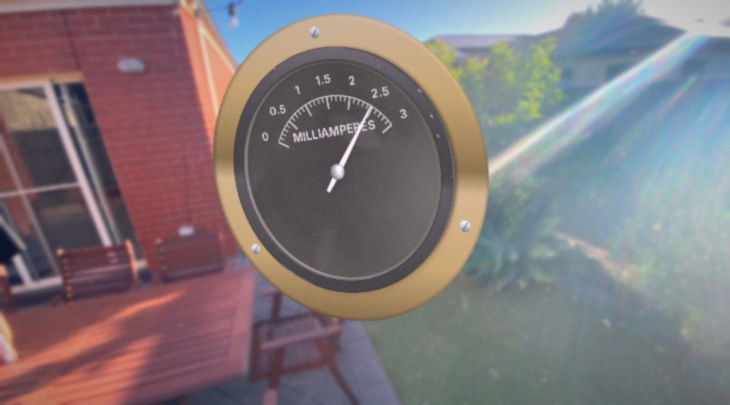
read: 2.5 mA
